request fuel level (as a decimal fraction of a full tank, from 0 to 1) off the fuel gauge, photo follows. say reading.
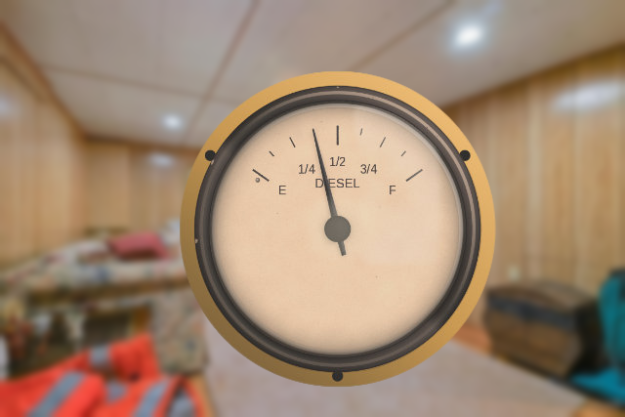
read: 0.375
